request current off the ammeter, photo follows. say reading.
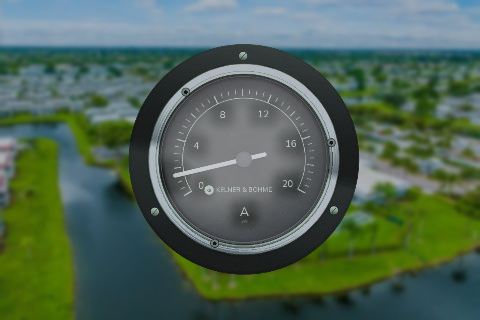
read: 1.5 A
